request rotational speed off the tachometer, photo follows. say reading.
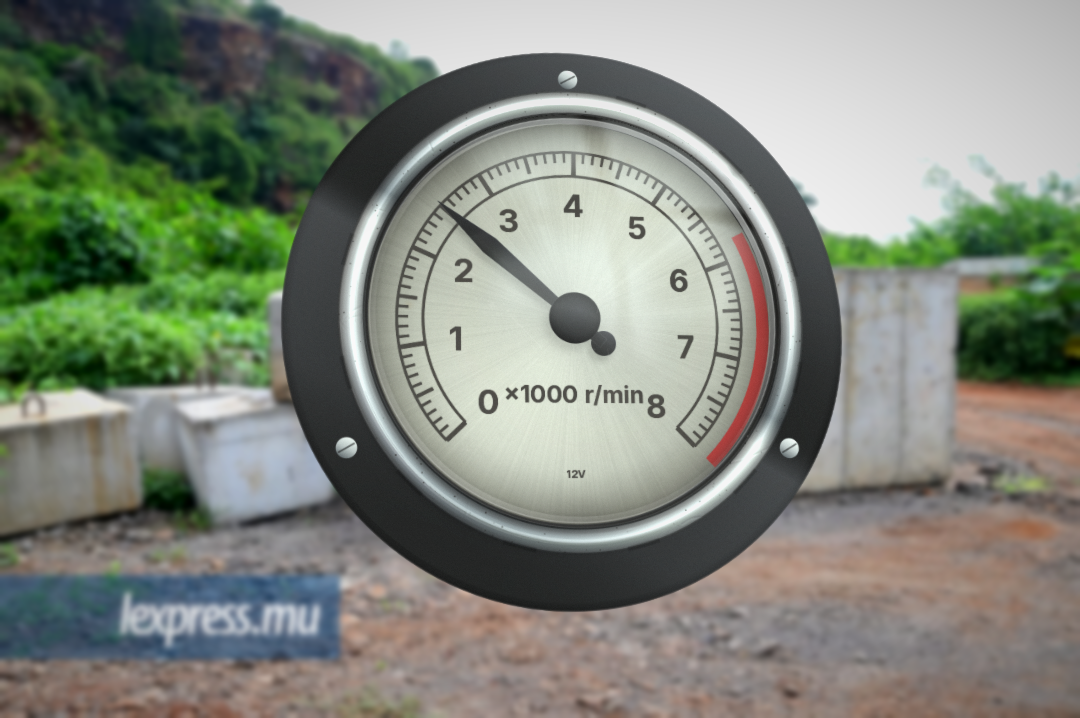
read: 2500 rpm
